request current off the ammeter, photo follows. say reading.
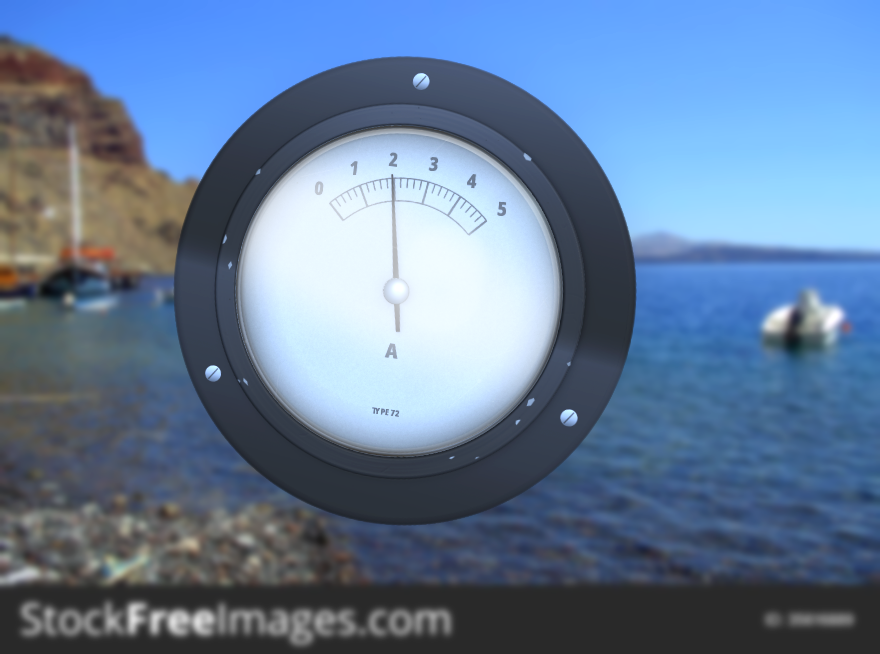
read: 2 A
